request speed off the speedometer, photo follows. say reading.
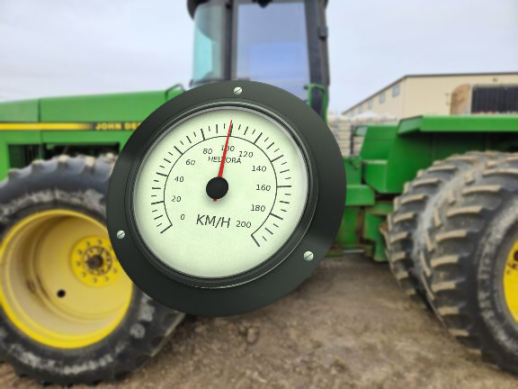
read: 100 km/h
